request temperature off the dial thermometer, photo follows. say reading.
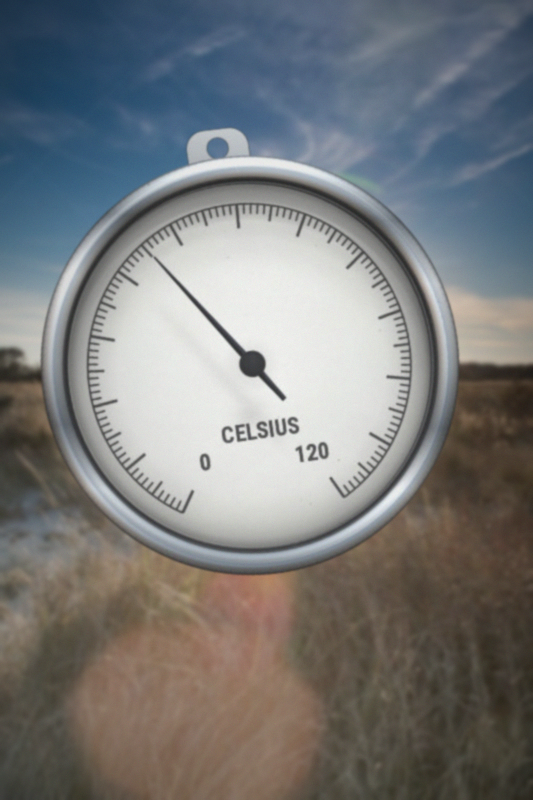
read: 45 °C
